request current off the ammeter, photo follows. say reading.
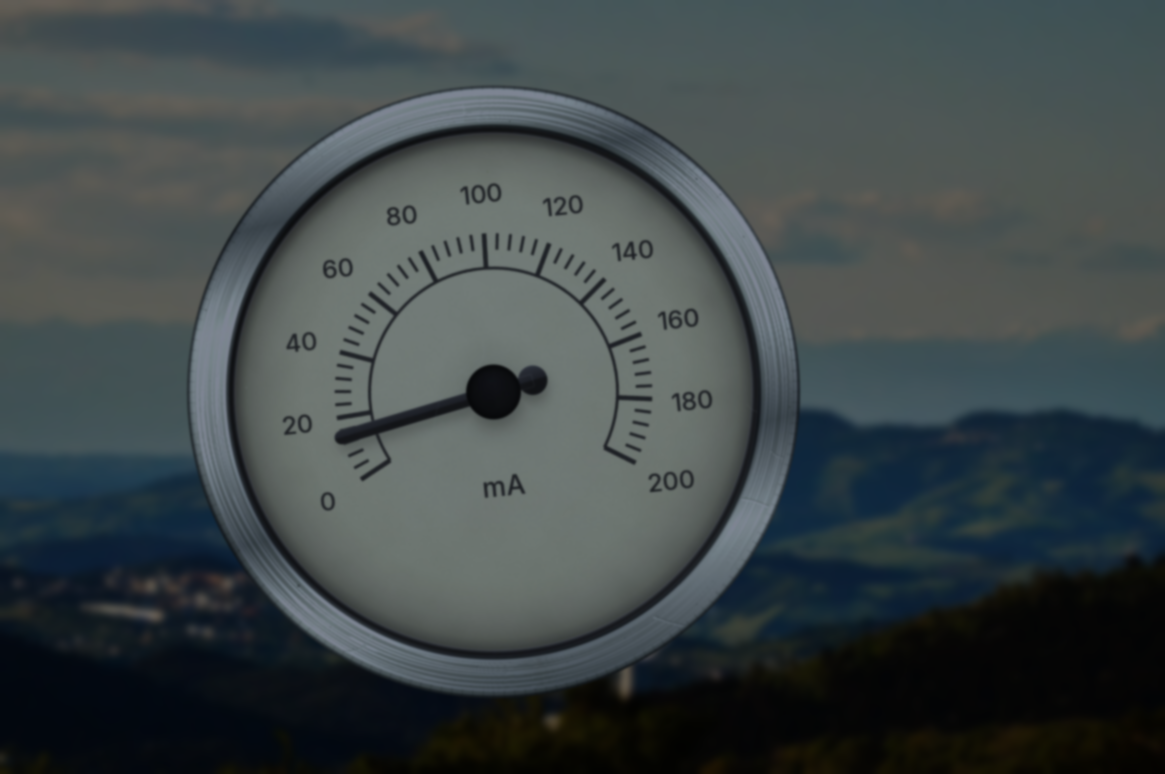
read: 14 mA
